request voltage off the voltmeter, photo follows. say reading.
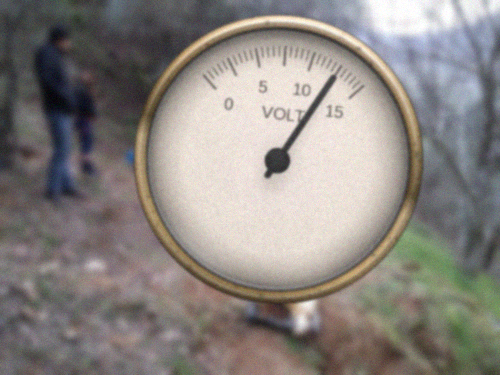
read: 12.5 V
